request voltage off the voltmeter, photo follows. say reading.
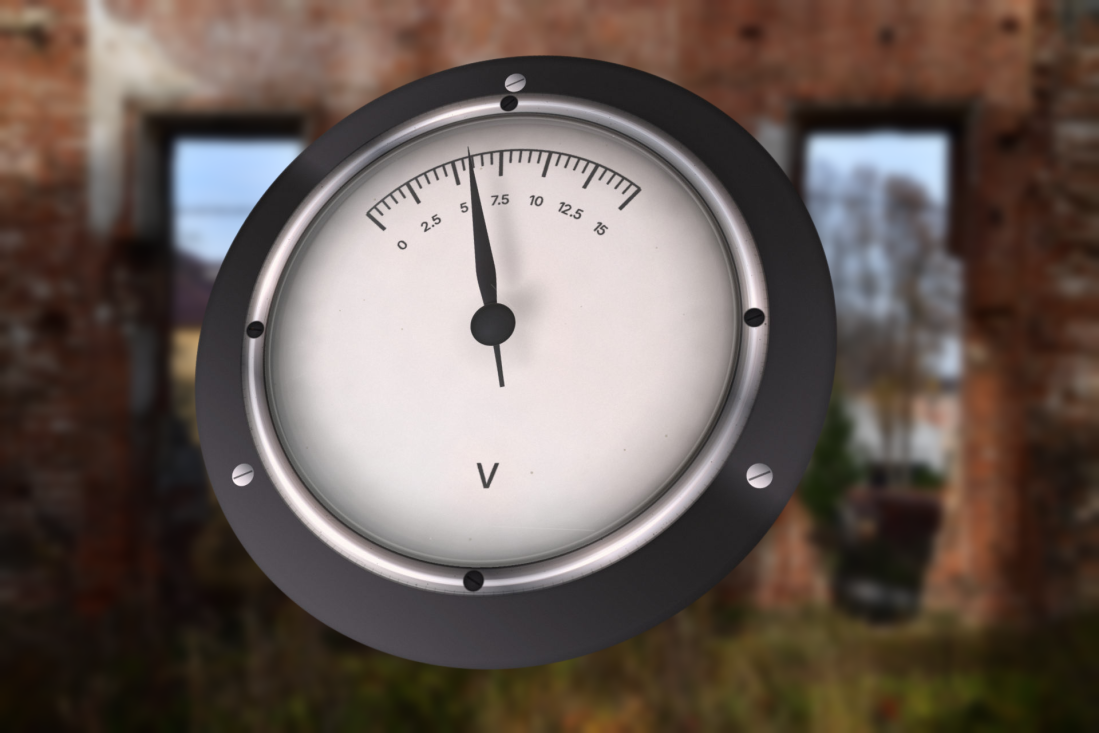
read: 6 V
